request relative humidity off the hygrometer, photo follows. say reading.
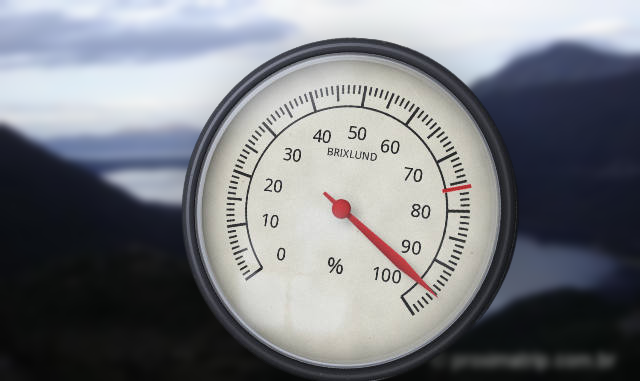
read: 95 %
